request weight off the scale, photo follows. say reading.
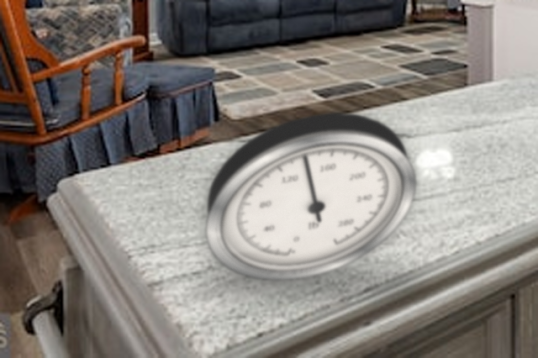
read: 140 lb
